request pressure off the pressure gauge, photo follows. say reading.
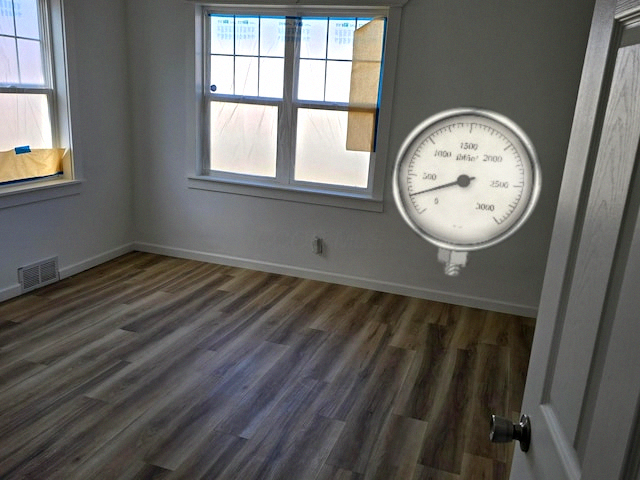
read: 250 psi
